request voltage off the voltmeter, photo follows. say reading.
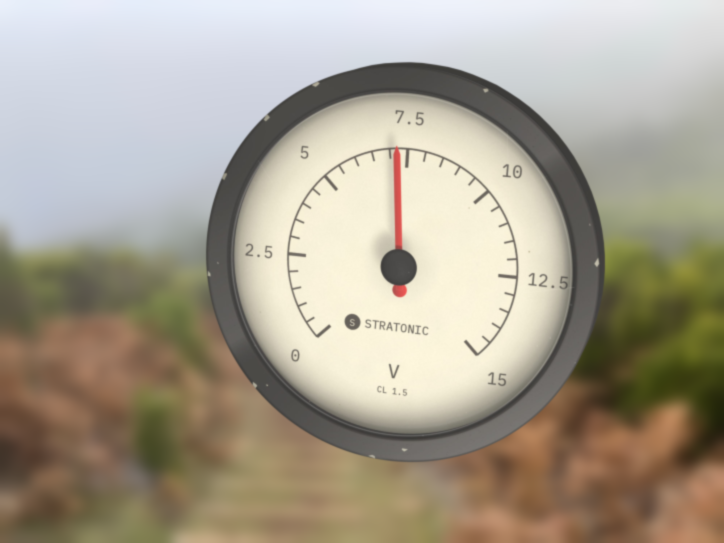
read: 7.25 V
